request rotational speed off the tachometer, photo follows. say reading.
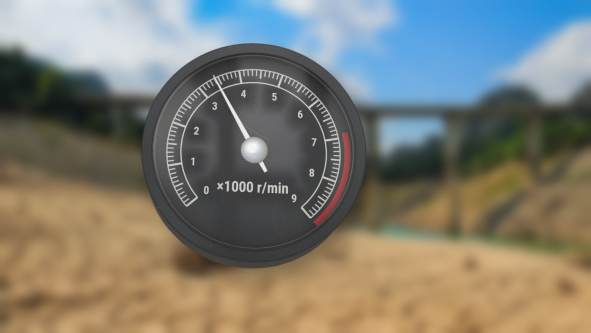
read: 3400 rpm
